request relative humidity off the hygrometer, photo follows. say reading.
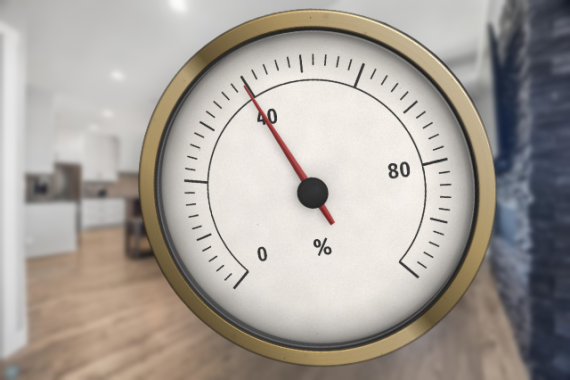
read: 40 %
